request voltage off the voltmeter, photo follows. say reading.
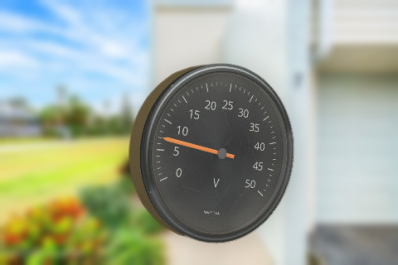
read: 7 V
